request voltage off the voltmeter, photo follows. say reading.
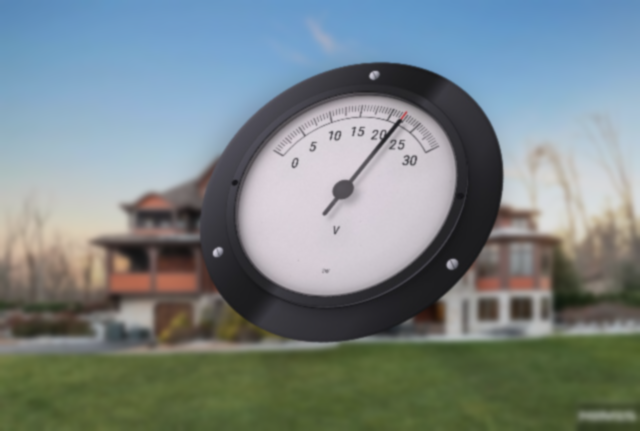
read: 22.5 V
